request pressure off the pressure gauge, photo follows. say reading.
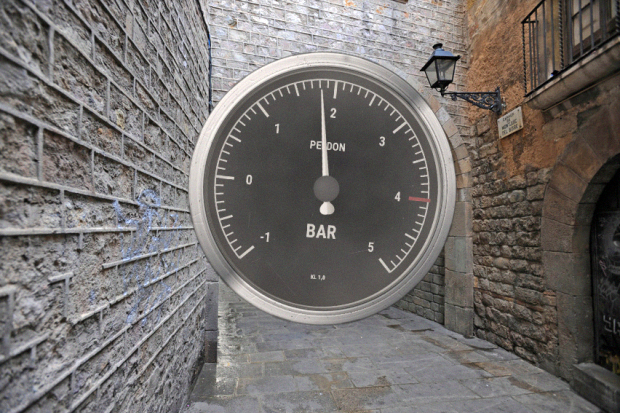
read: 1.8 bar
